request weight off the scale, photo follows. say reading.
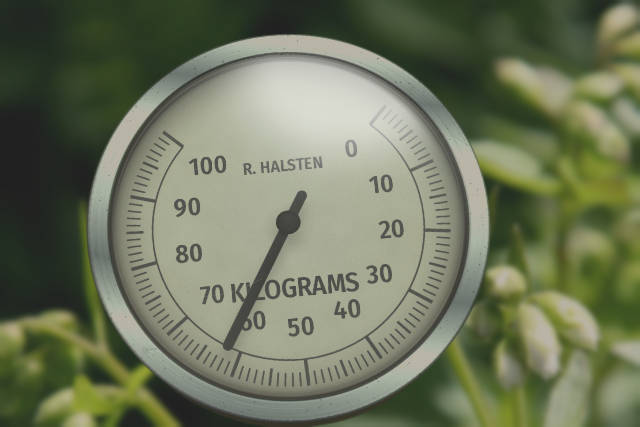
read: 62 kg
